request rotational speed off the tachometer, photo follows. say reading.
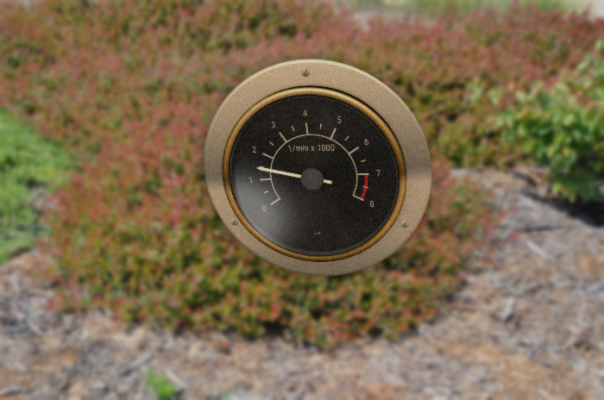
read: 1500 rpm
